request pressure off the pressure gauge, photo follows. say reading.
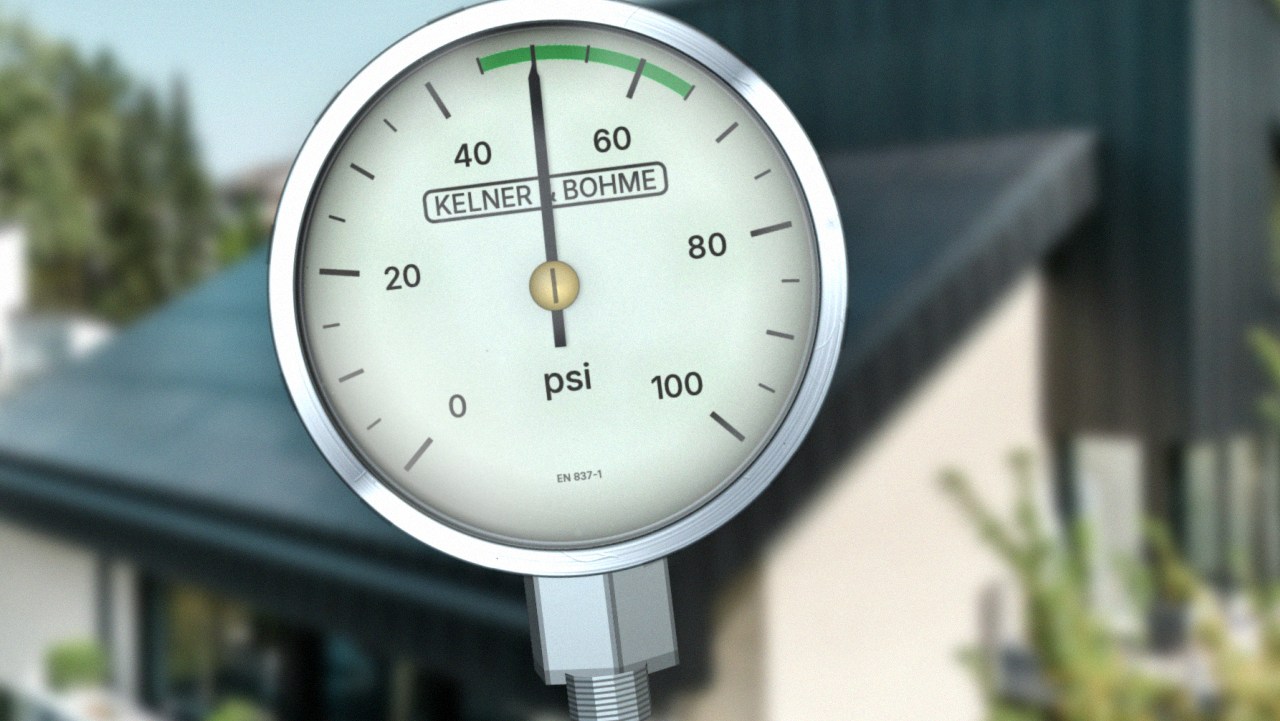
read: 50 psi
